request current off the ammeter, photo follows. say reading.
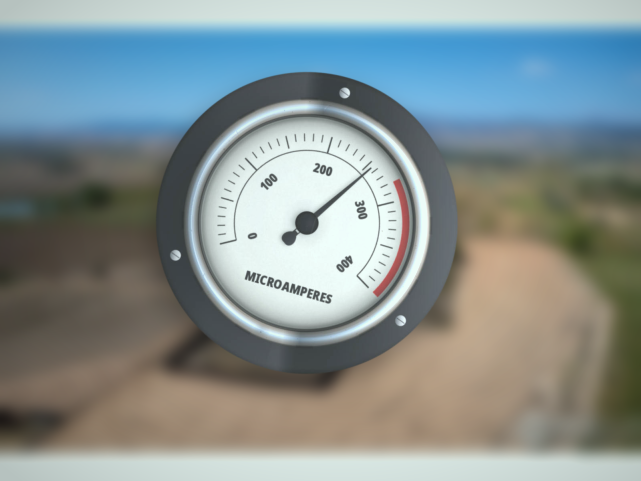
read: 255 µA
